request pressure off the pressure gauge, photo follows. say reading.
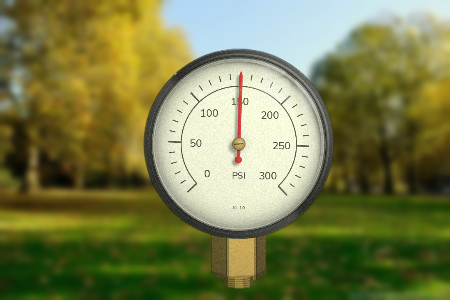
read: 150 psi
